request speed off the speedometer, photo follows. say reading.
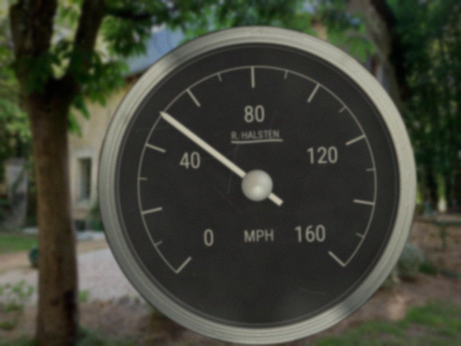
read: 50 mph
